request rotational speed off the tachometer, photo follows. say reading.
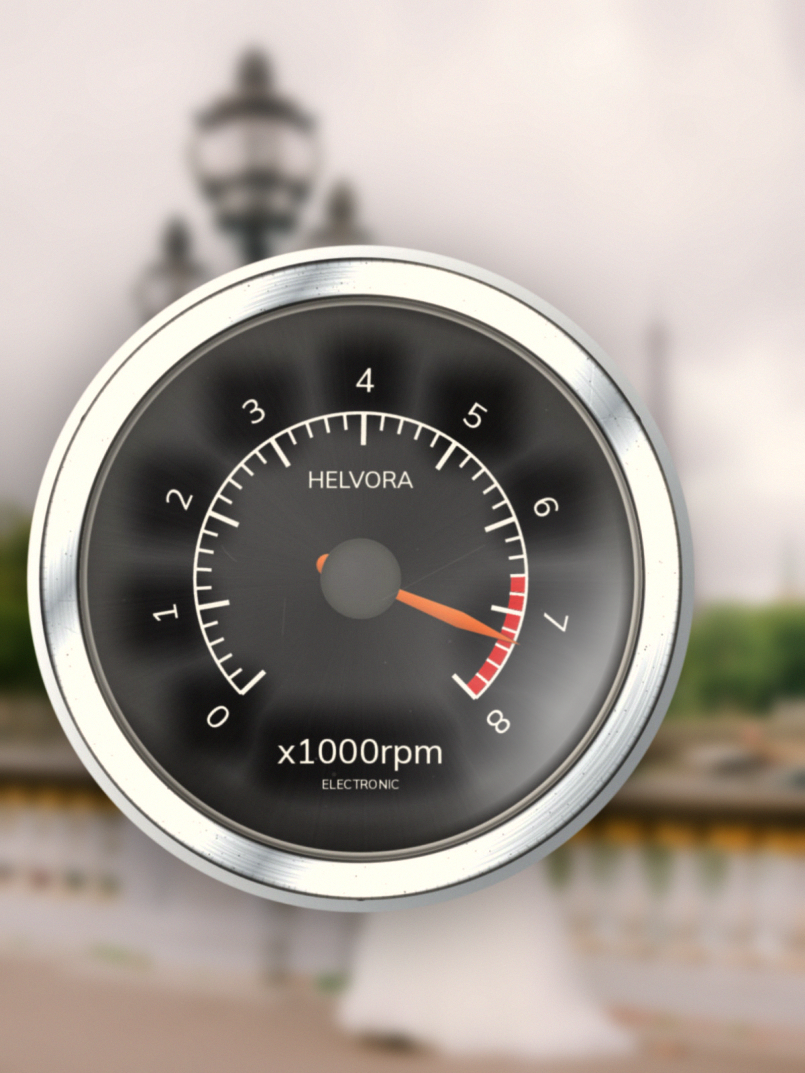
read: 7300 rpm
